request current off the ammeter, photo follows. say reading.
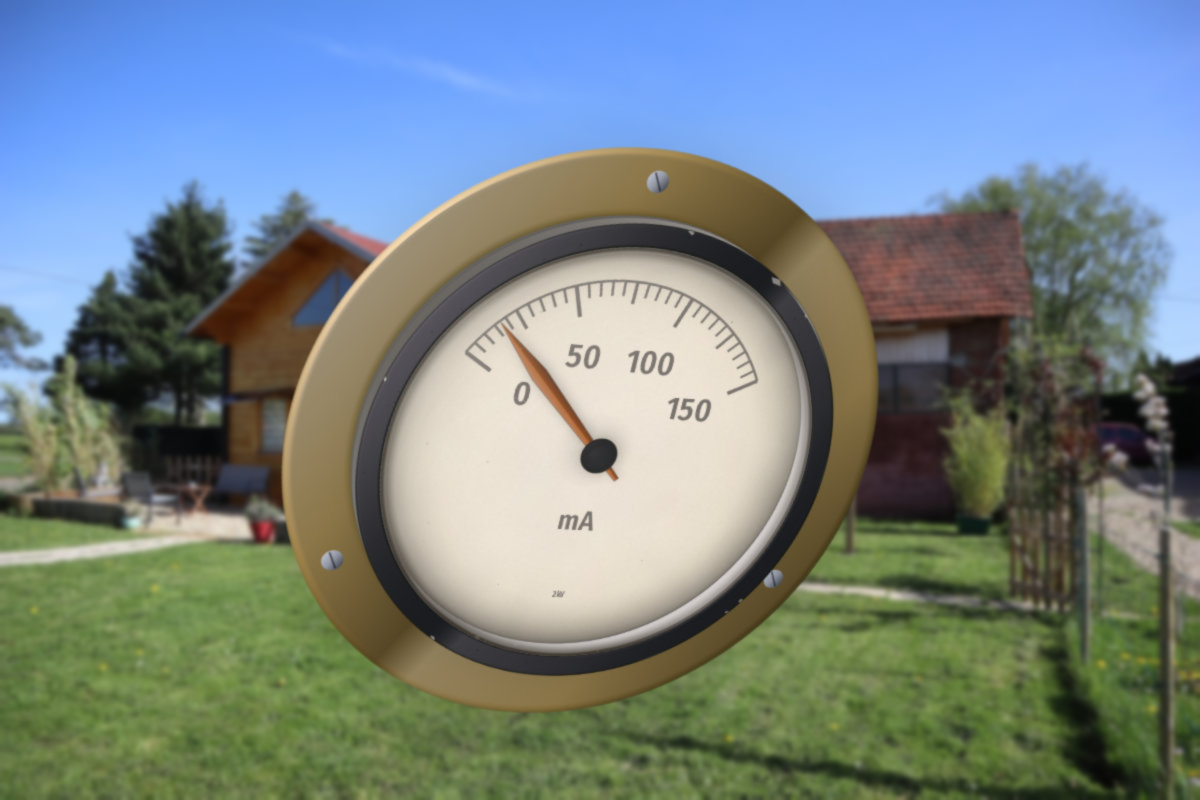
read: 17.5 mA
